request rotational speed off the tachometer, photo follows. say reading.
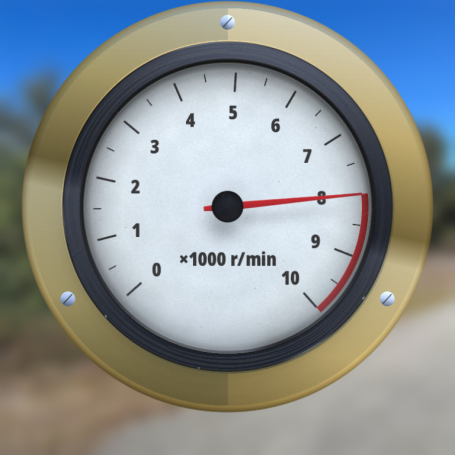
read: 8000 rpm
